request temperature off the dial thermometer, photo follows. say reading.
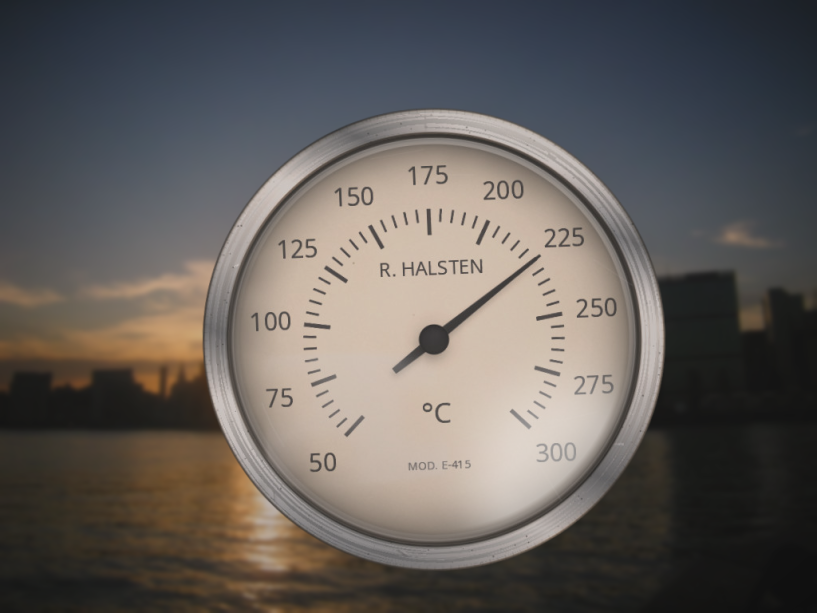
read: 225 °C
